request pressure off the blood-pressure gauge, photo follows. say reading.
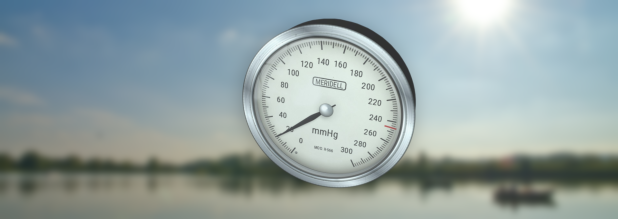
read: 20 mmHg
